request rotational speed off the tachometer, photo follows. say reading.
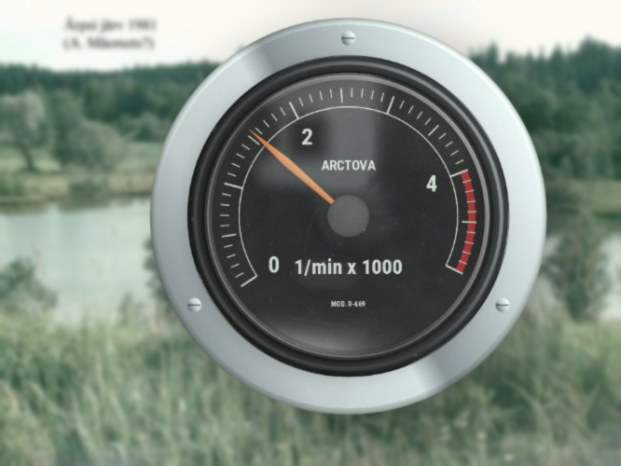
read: 1550 rpm
